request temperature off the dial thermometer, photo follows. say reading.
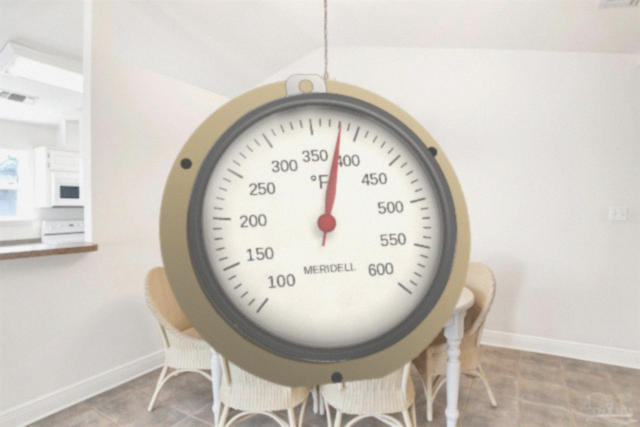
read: 380 °F
